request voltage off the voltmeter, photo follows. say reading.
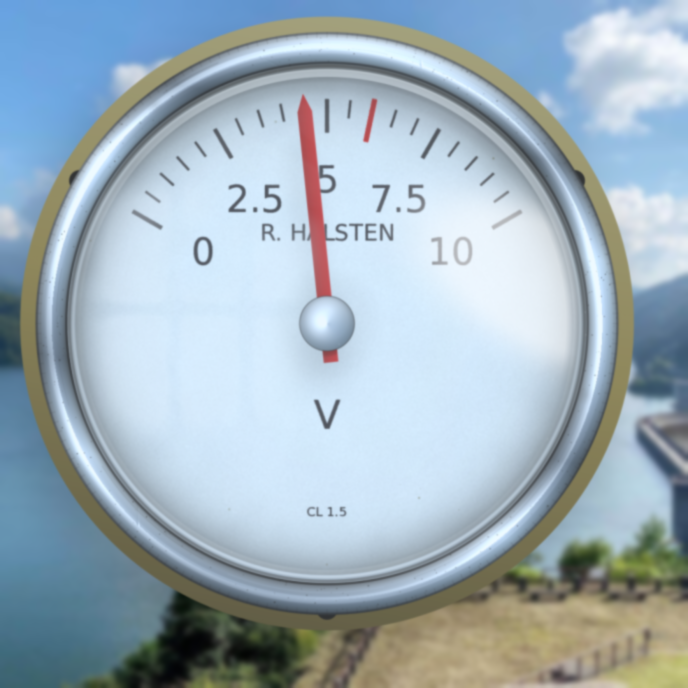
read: 4.5 V
